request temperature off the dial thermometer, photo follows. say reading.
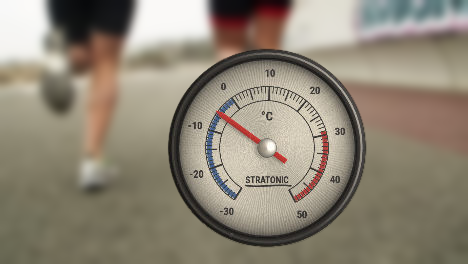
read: -5 °C
